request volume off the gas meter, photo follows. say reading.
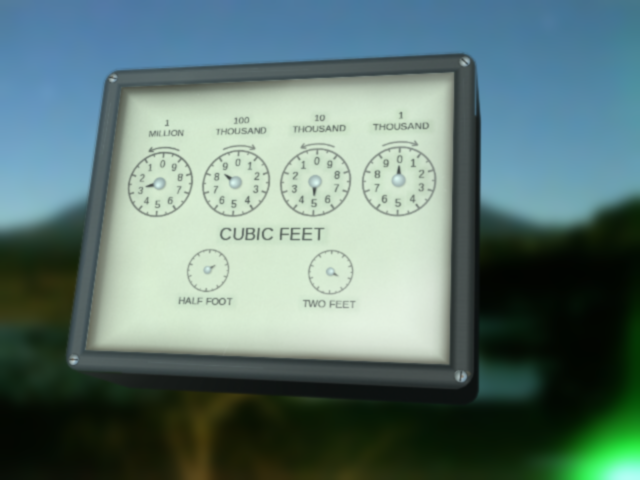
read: 285000 ft³
